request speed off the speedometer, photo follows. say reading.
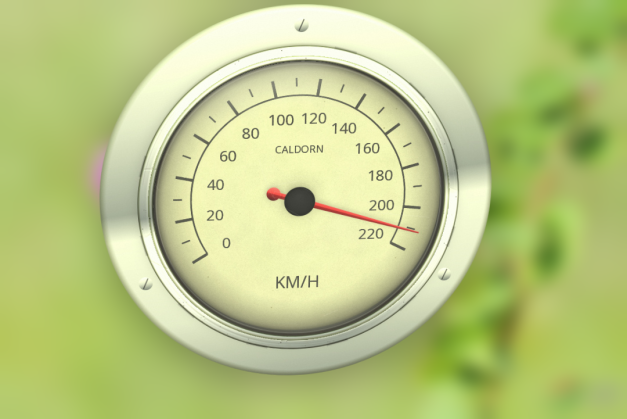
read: 210 km/h
